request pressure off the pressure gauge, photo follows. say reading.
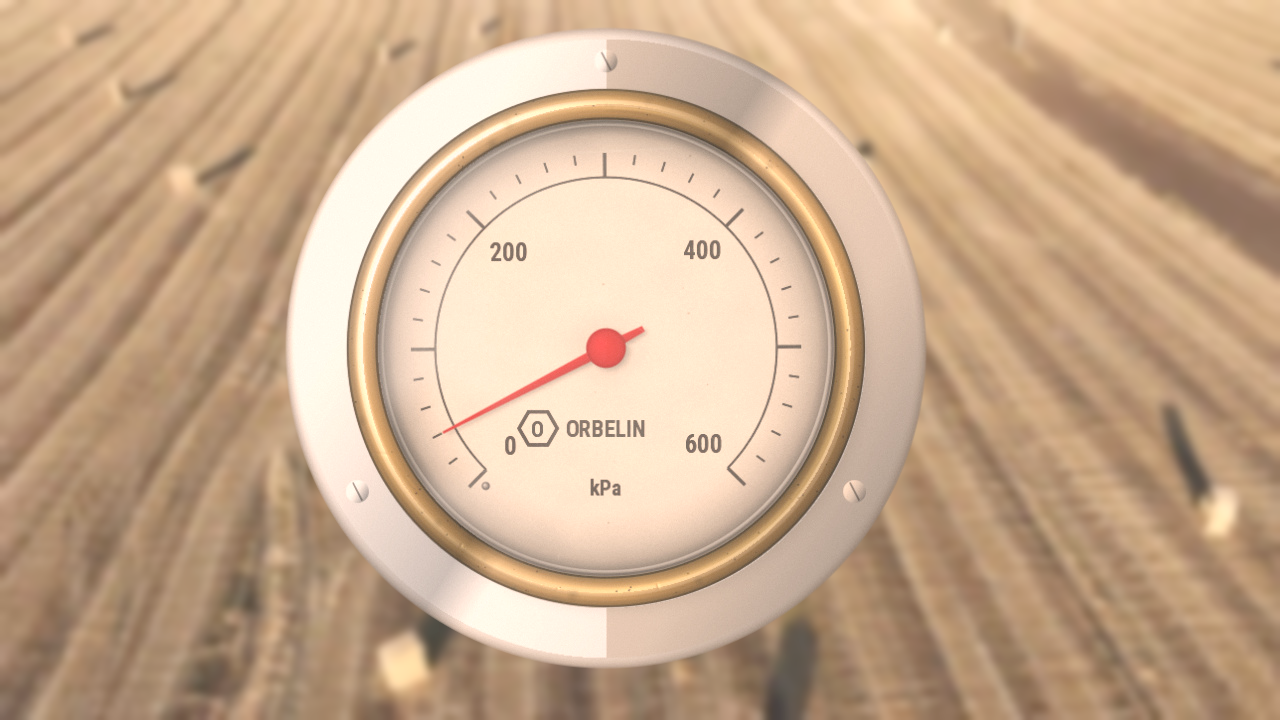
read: 40 kPa
